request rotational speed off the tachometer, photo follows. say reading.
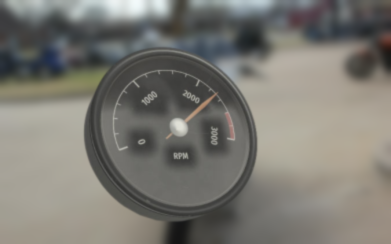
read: 2300 rpm
